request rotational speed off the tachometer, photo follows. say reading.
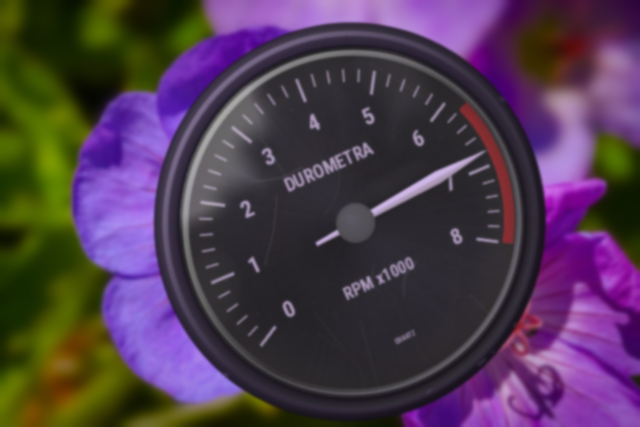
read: 6800 rpm
